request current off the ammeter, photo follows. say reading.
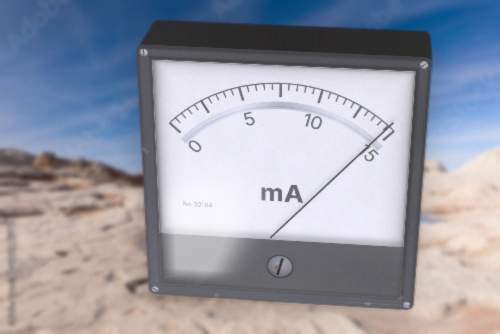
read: 14.5 mA
